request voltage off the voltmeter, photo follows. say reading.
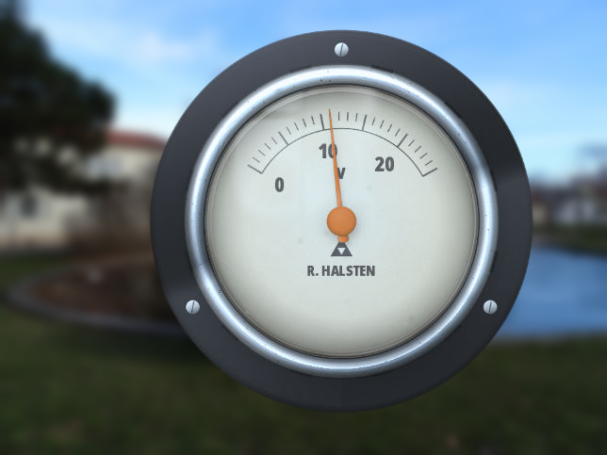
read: 11 V
